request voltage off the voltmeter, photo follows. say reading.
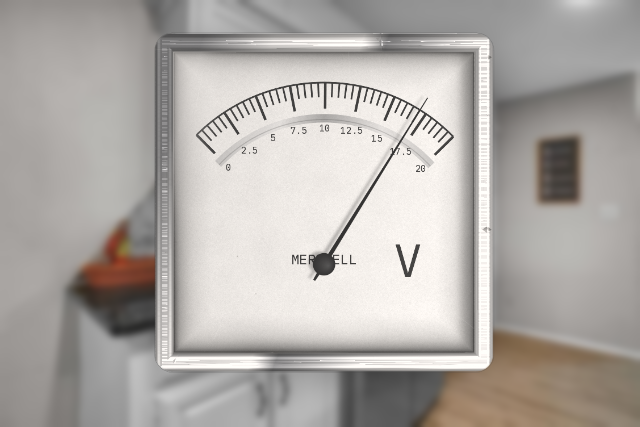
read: 17 V
